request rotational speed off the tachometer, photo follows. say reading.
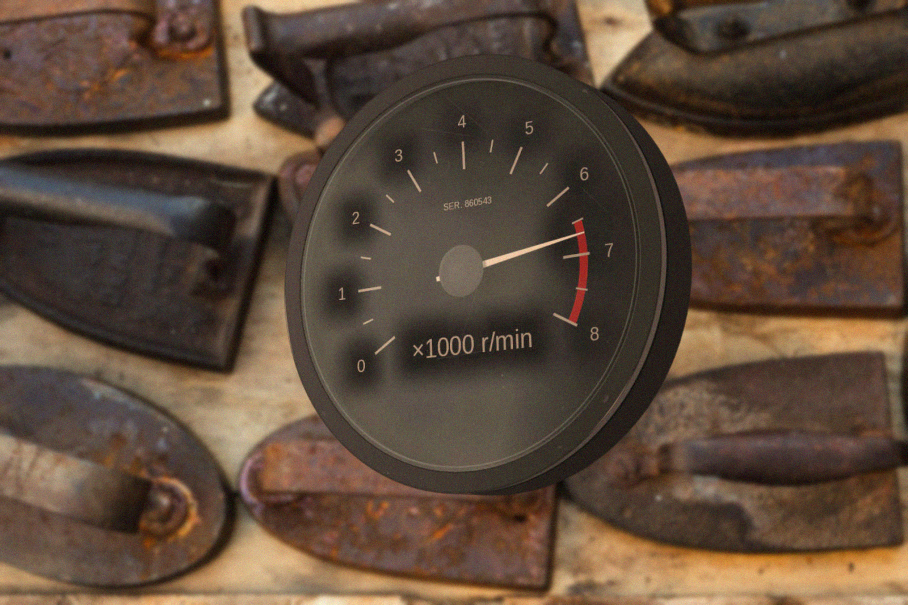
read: 6750 rpm
